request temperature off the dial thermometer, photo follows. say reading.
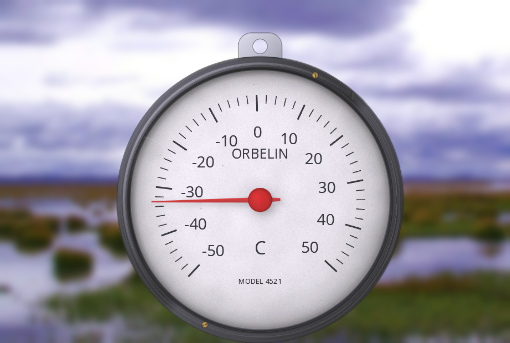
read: -33 °C
